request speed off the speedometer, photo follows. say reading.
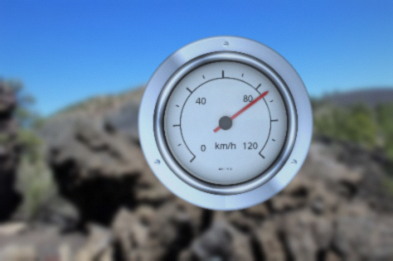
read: 85 km/h
